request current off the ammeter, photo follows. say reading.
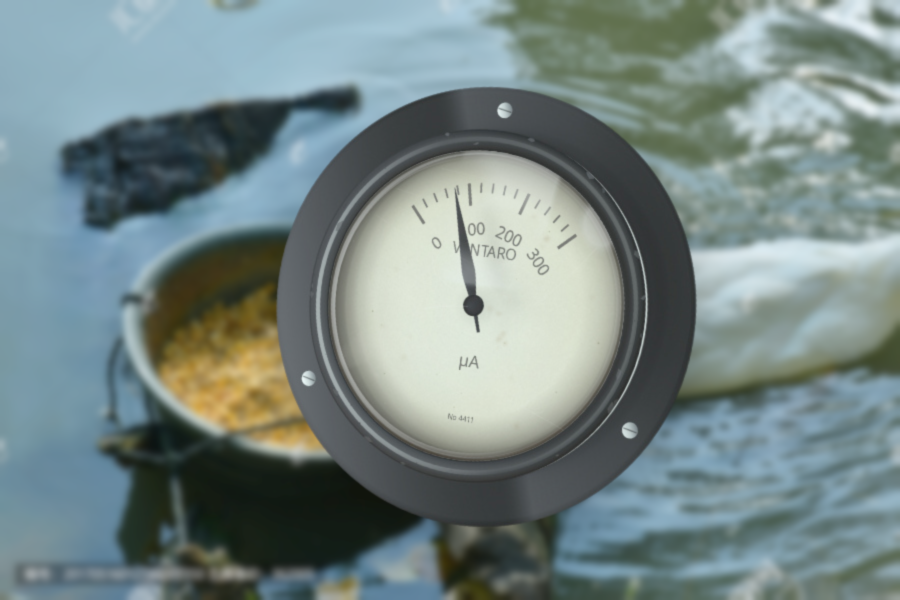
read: 80 µA
